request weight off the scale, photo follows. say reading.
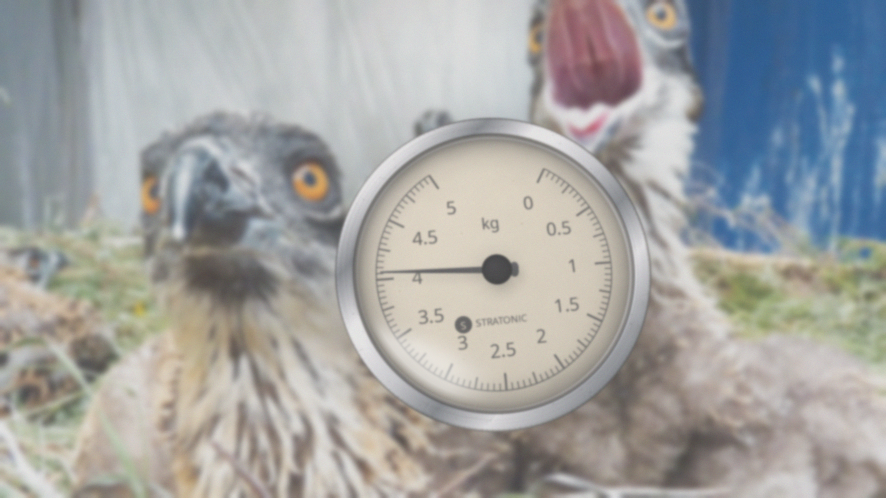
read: 4.05 kg
